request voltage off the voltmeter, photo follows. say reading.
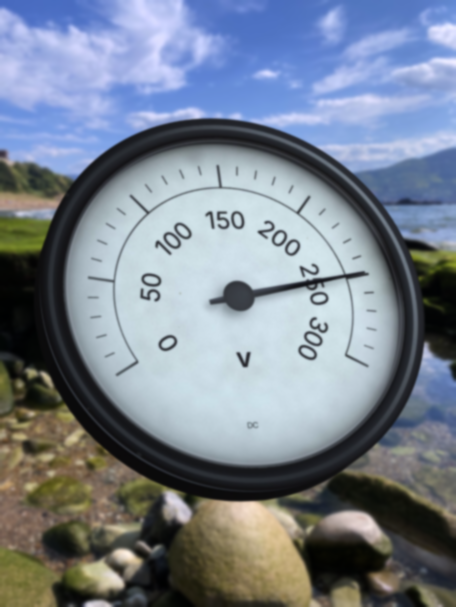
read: 250 V
